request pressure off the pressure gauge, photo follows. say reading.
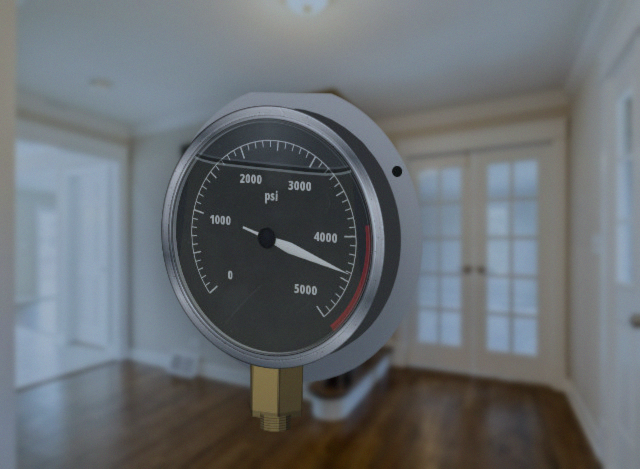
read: 4400 psi
